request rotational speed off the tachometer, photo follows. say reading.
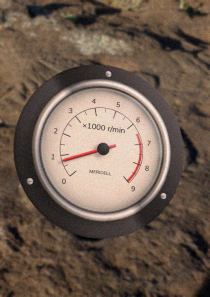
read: 750 rpm
